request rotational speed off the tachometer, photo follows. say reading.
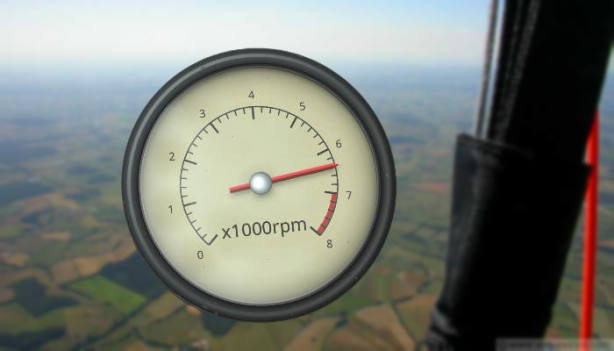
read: 6400 rpm
